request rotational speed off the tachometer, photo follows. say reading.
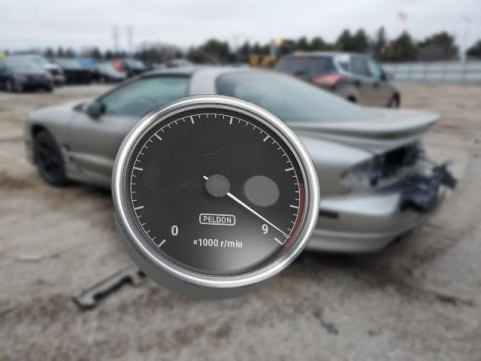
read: 8800 rpm
